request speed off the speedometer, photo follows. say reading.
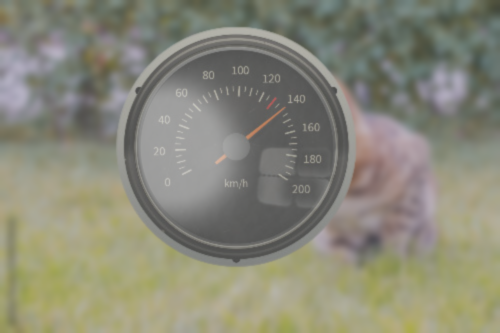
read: 140 km/h
